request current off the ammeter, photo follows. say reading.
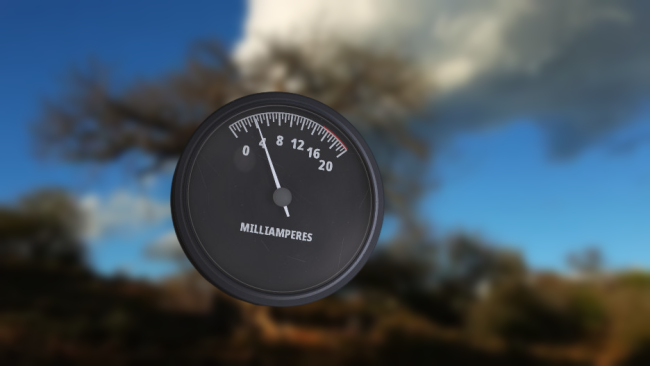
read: 4 mA
